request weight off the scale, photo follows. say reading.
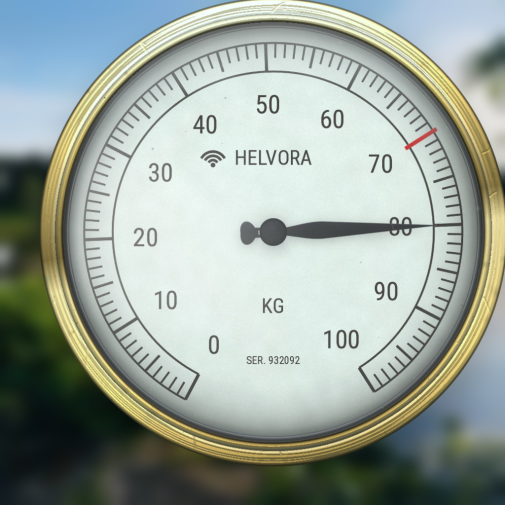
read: 80 kg
